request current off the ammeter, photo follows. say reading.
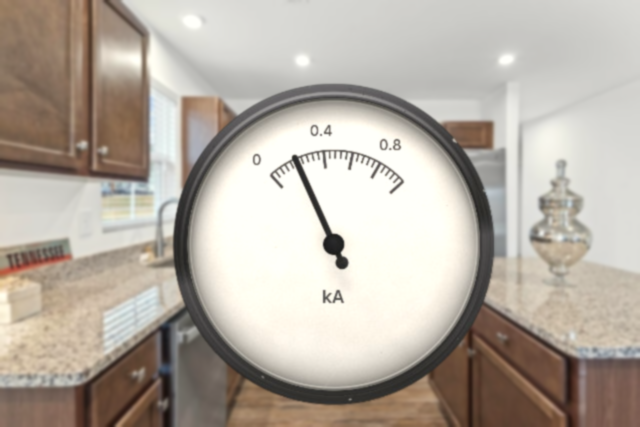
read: 0.2 kA
